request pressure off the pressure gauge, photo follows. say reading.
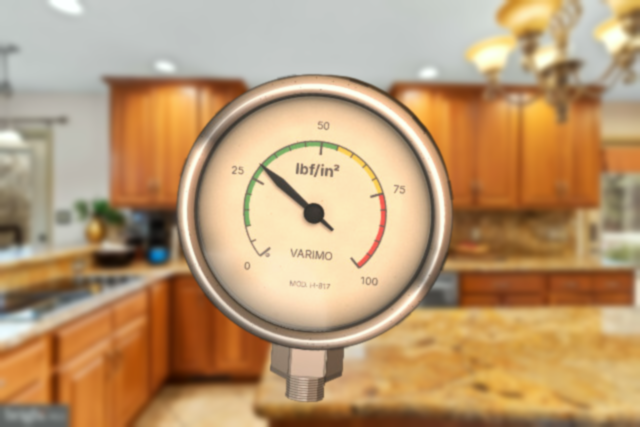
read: 30 psi
